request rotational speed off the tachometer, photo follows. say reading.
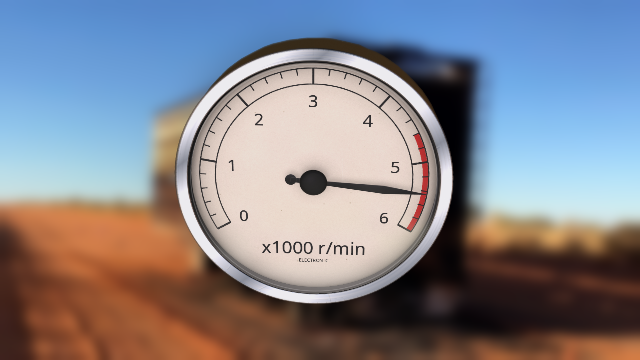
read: 5400 rpm
